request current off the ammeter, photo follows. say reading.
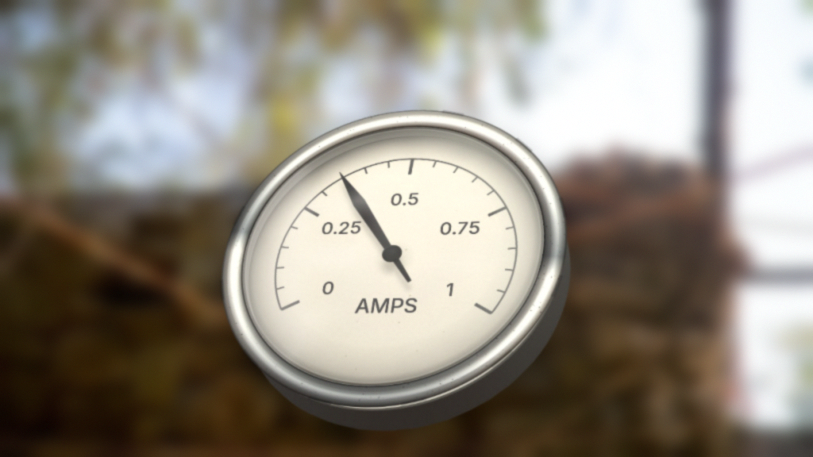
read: 0.35 A
